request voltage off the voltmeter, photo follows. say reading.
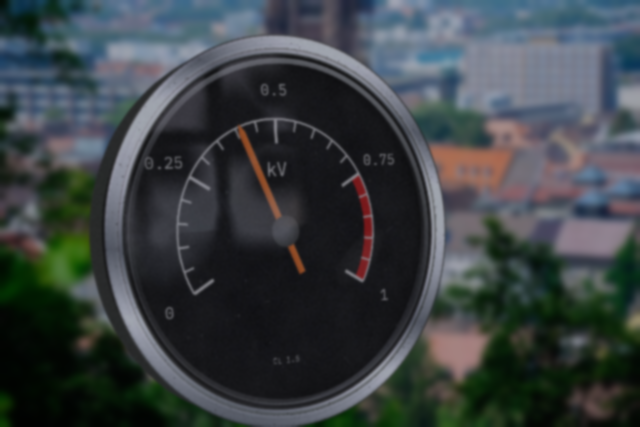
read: 0.4 kV
